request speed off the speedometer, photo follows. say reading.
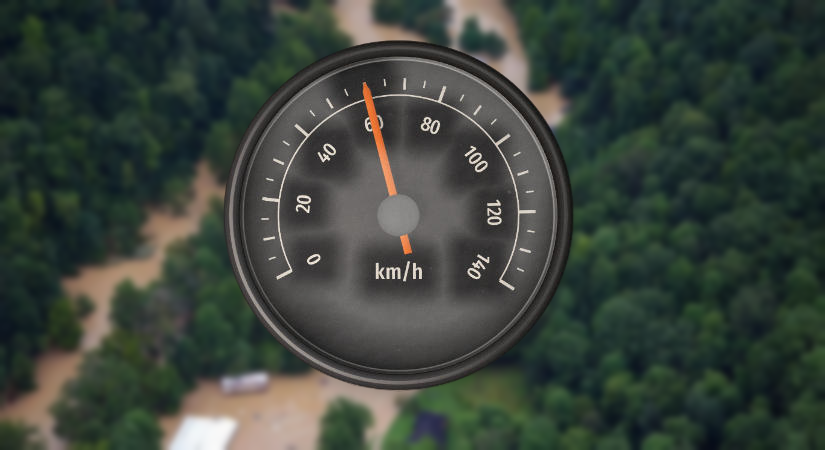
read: 60 km/h
